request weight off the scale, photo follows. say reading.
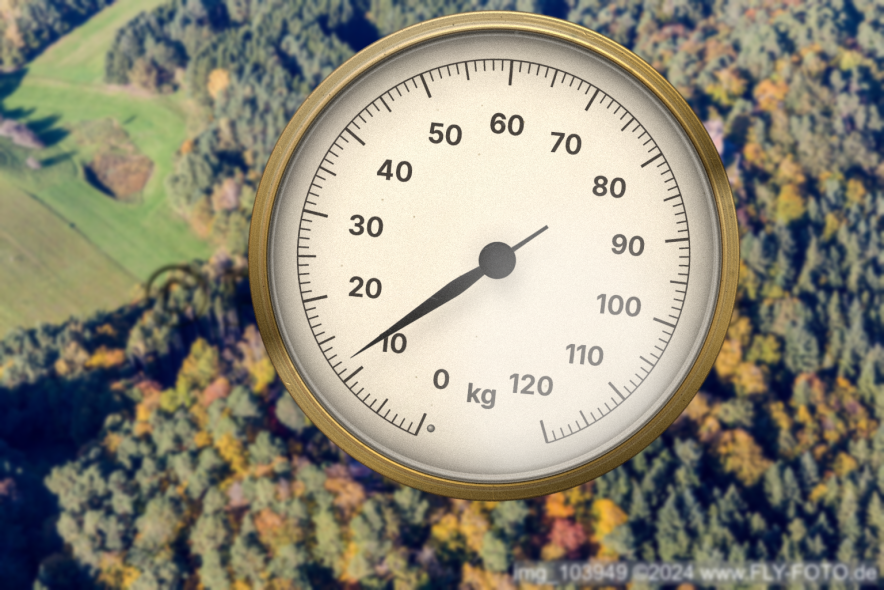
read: 12 kg
